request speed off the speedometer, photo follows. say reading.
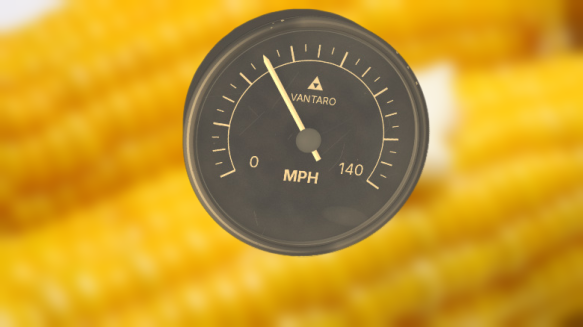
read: 50 mph
